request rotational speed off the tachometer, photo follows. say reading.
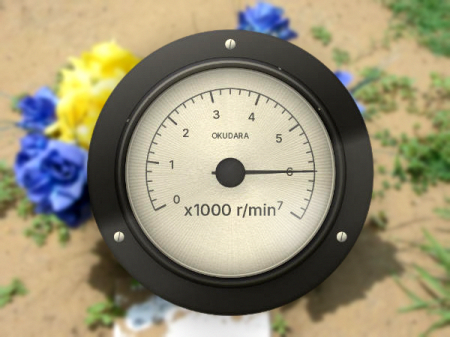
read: 6000 rpm
